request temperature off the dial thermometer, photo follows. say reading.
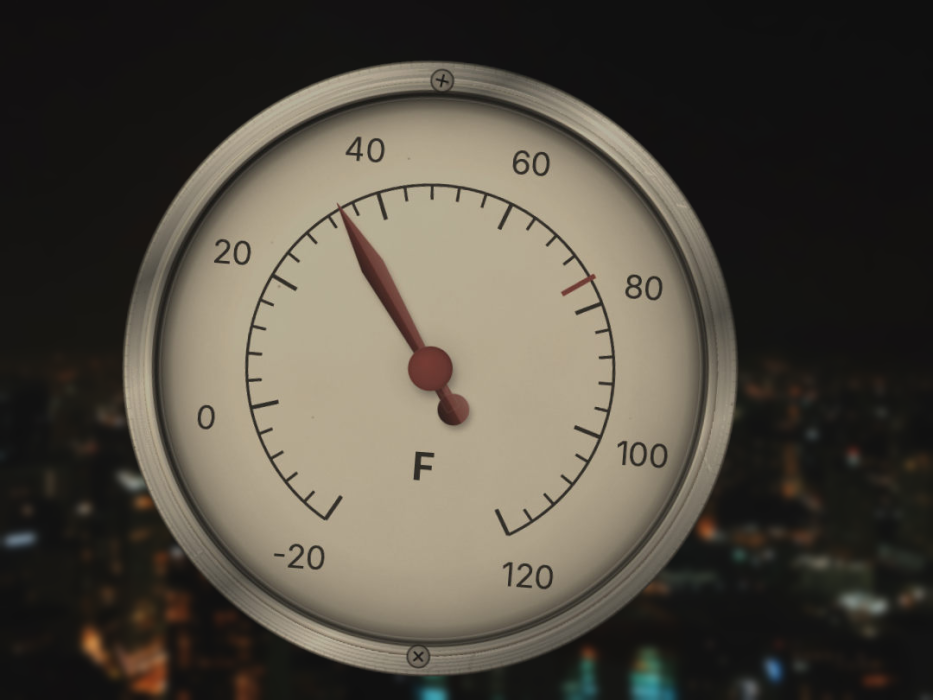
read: 34 °F
